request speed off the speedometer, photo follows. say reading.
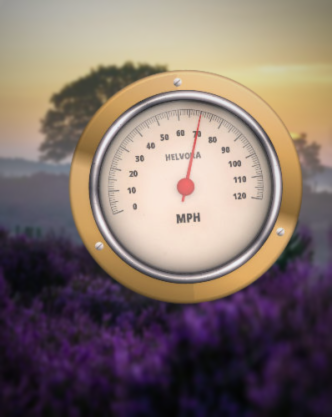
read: 70 mph
